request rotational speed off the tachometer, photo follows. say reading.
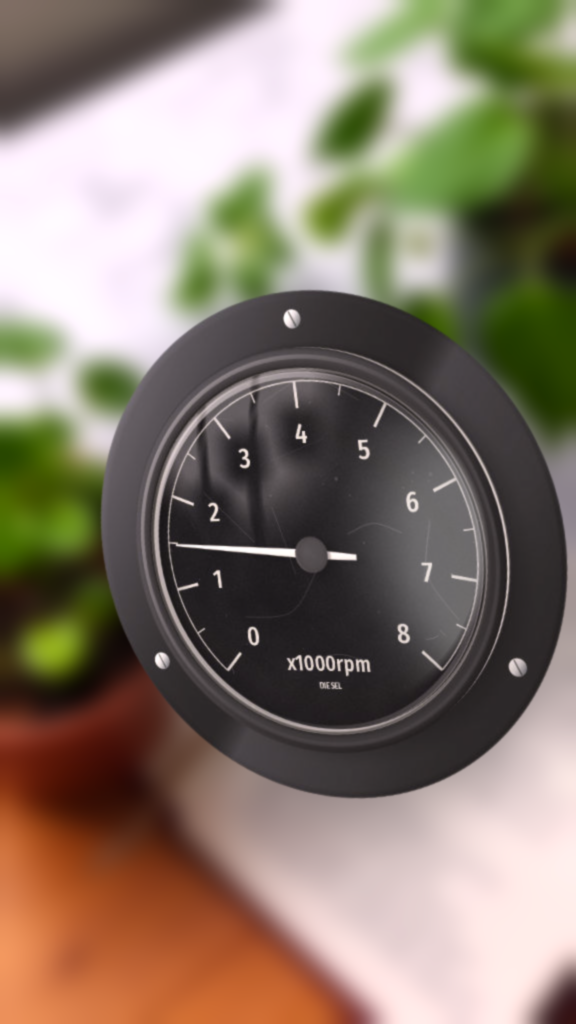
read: 1500 rpm
